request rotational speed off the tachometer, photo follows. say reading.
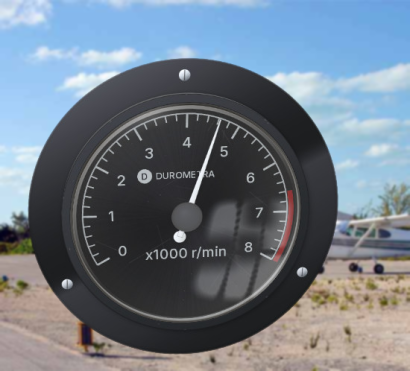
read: 4600 rpm
